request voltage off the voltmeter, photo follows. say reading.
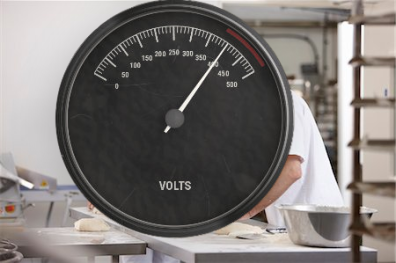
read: 400 V
